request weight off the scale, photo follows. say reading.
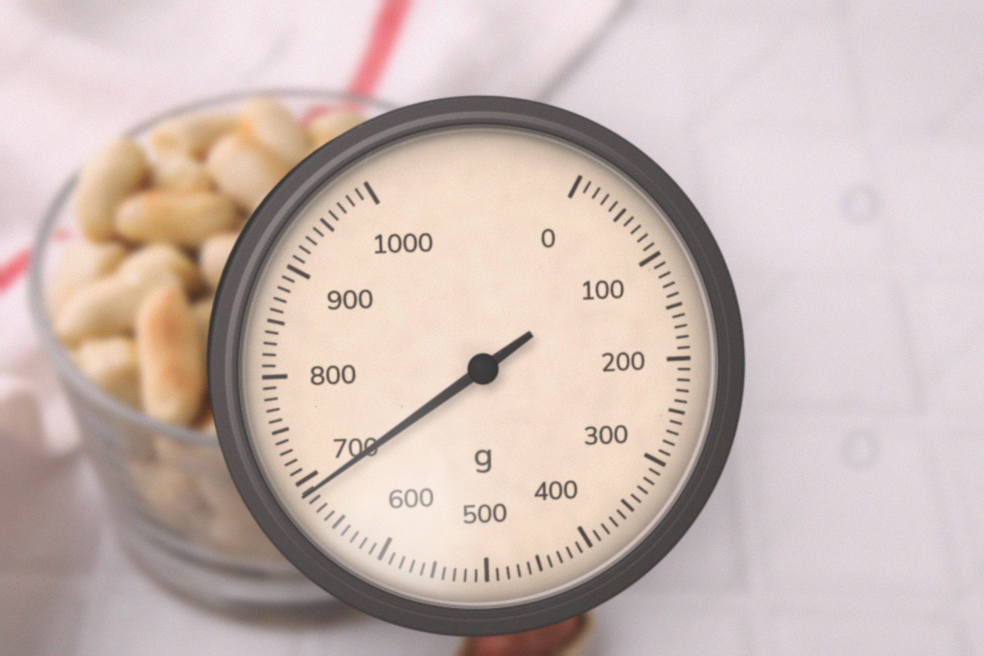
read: 690 g
